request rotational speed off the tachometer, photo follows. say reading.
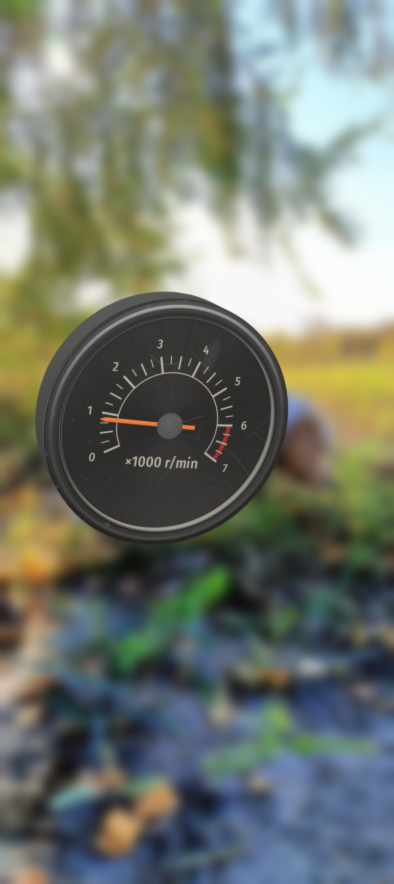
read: 875 rpm
